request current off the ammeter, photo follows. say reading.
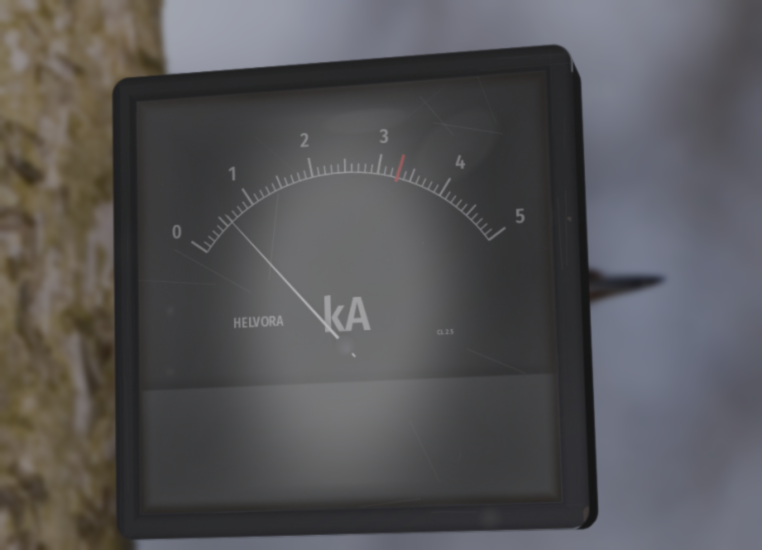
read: 0.6 kA
